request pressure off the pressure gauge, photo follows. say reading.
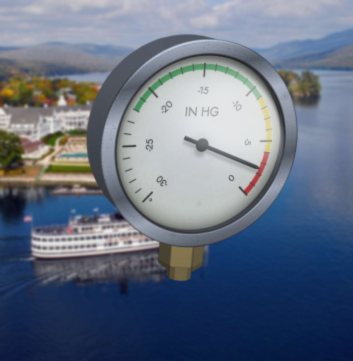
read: -2.5 inHg
